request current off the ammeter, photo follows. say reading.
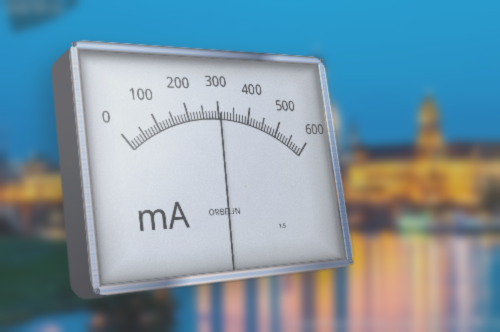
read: 300 mA
